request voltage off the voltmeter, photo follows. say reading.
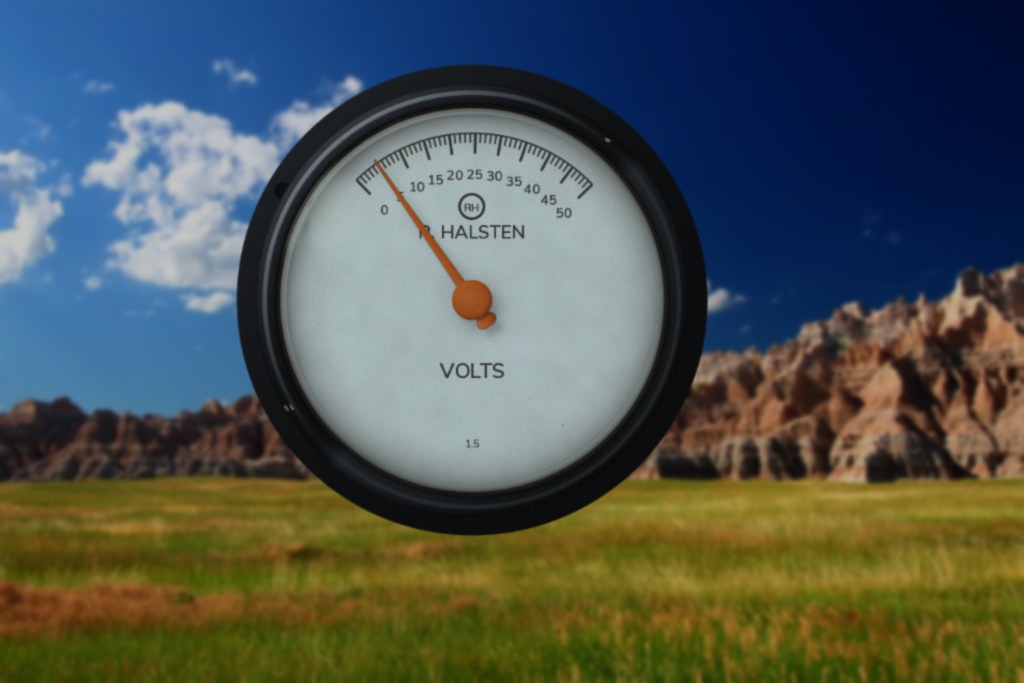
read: 5 V
